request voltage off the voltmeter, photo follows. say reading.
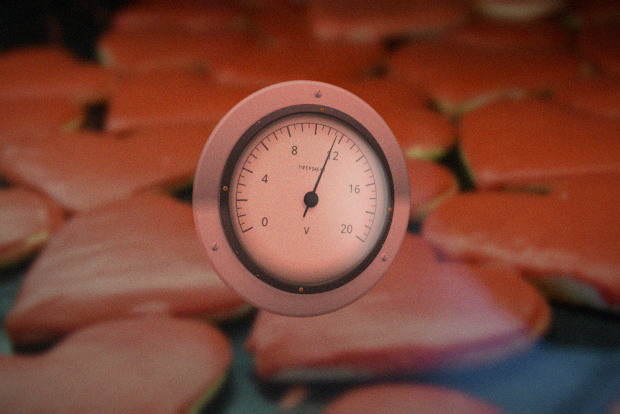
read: 11.5 V
